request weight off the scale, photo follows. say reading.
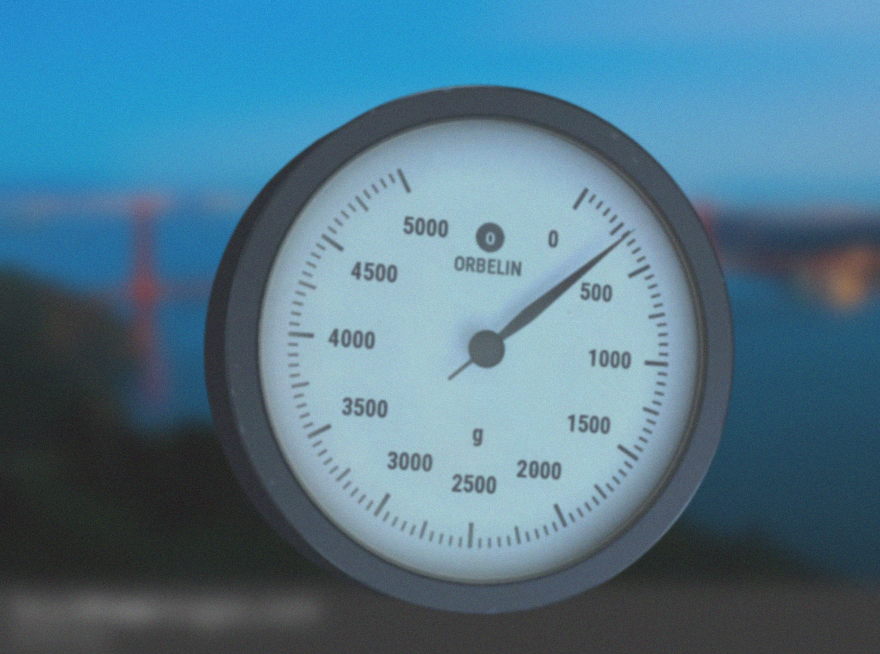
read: 300 g
